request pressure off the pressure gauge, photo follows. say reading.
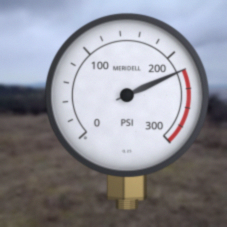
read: 220 psi
